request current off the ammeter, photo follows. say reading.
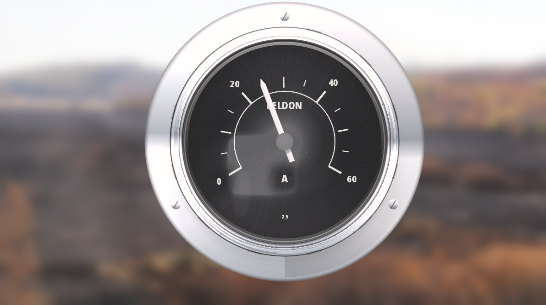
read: 25 A
